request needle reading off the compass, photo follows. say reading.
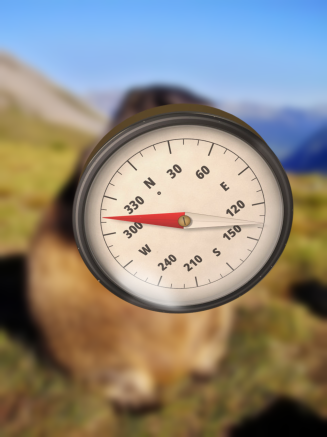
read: 315 °
